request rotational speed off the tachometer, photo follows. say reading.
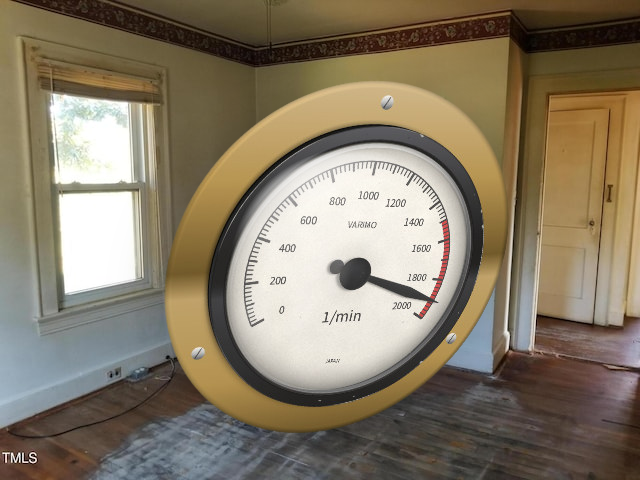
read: 1900 rpm
